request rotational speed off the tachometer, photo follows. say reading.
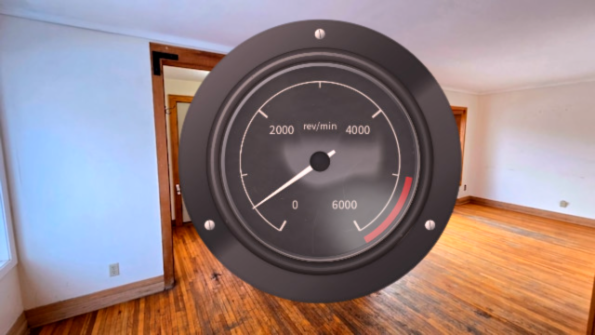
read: 500 rpm
